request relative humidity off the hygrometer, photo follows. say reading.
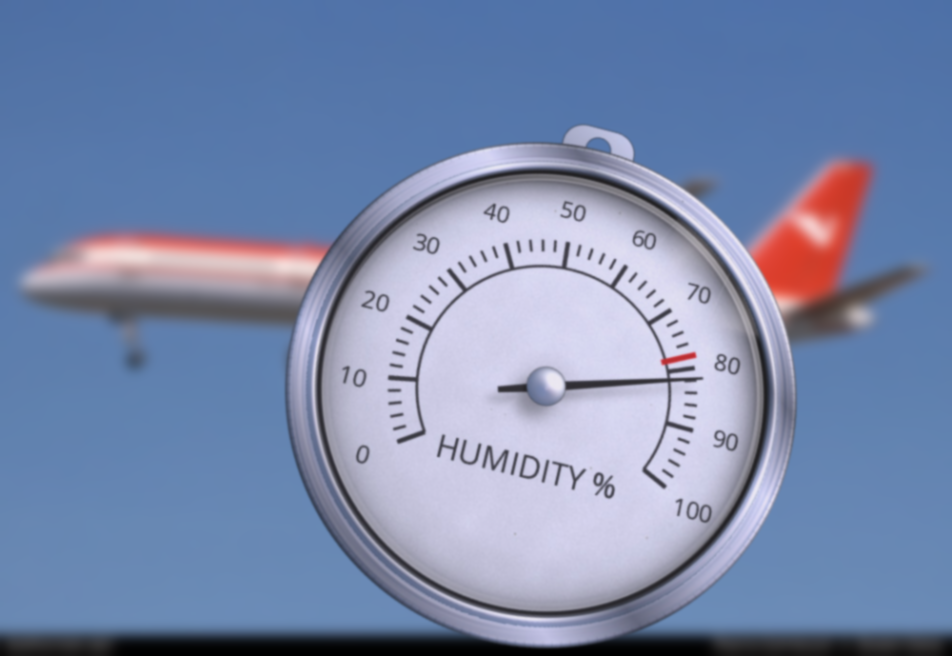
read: 82 %
